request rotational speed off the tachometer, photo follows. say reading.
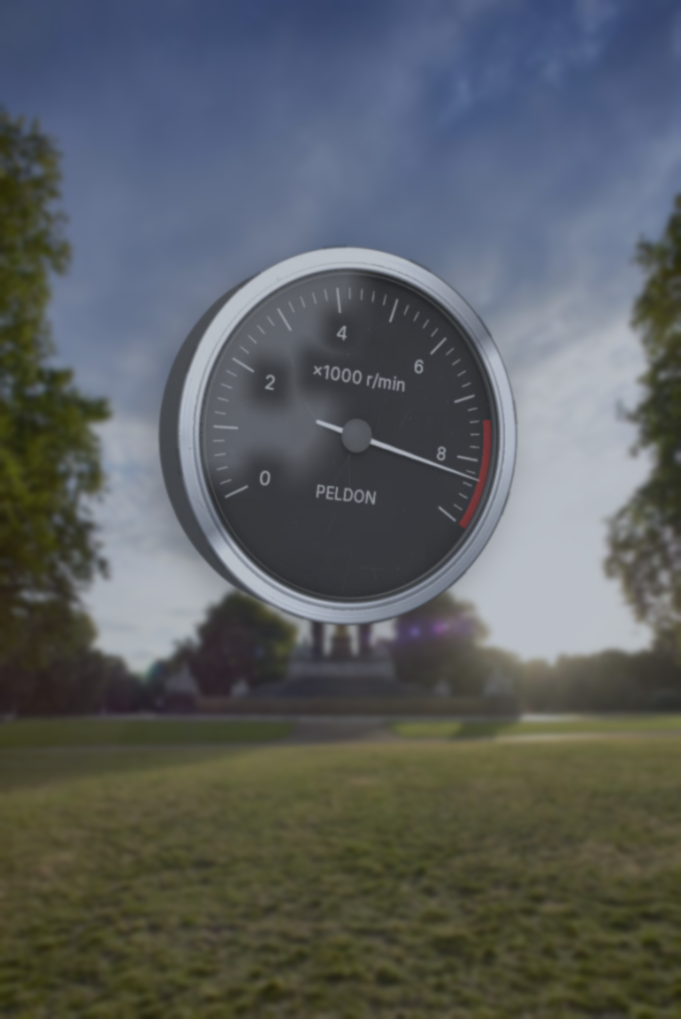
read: 8300 rpm
